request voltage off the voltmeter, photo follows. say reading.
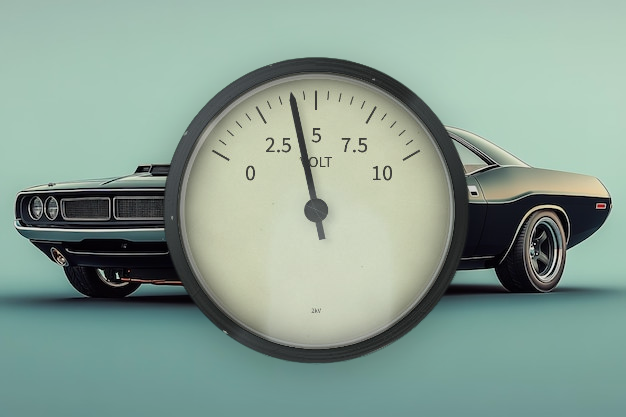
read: 4 V
